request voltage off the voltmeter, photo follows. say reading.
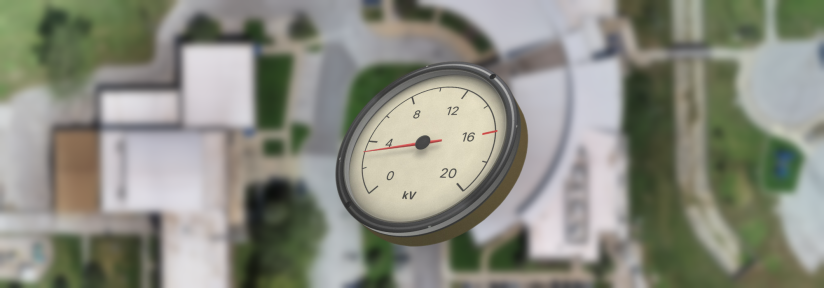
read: 3 kV
